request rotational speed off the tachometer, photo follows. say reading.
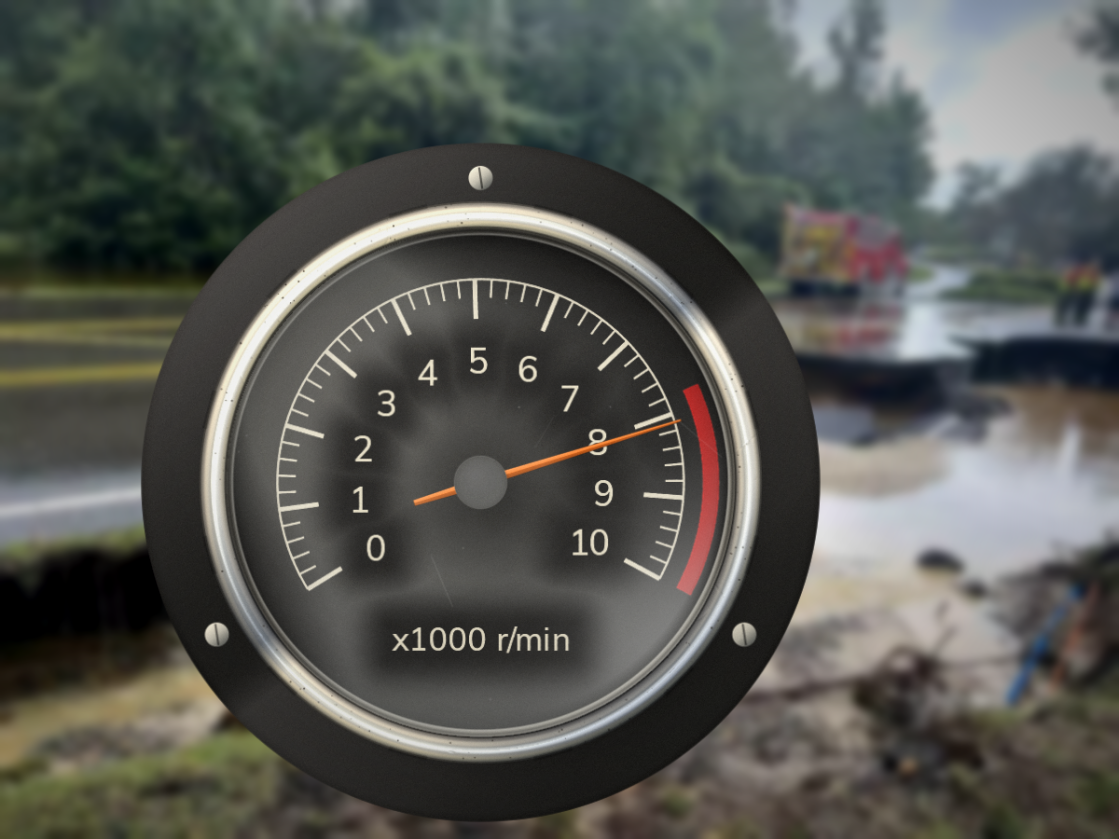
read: 8100 rpm
